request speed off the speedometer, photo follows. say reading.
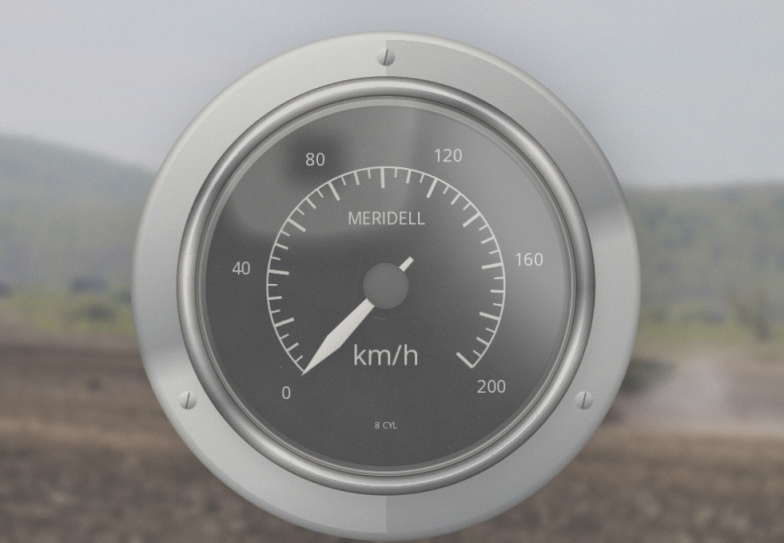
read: 0 km/h
